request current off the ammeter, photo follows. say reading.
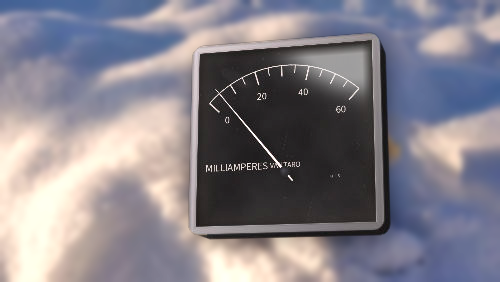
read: 5 mA
